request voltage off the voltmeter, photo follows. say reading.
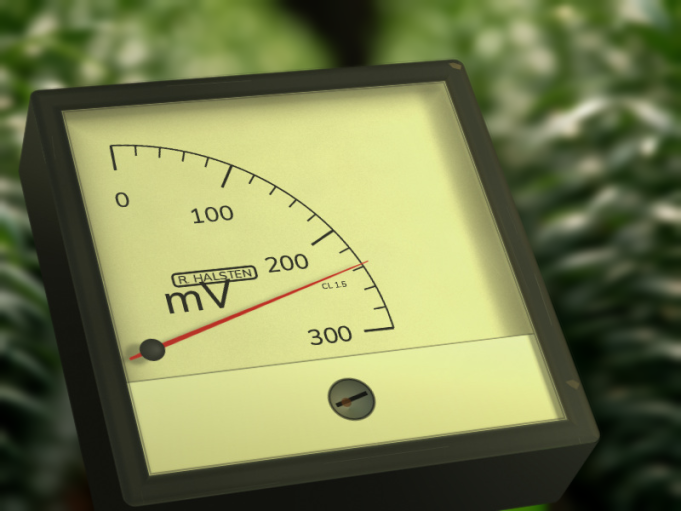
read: 240 mV
